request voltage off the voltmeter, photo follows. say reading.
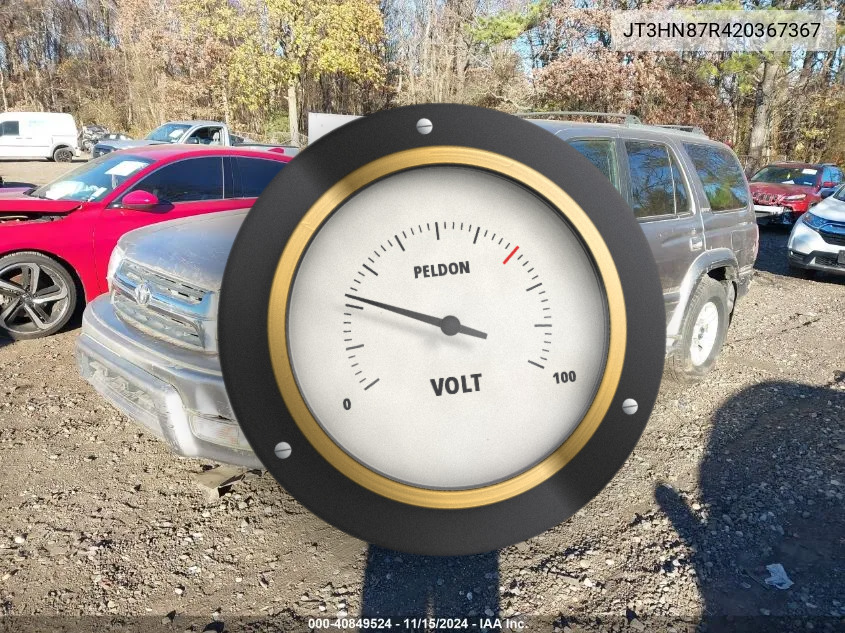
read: 22 V
